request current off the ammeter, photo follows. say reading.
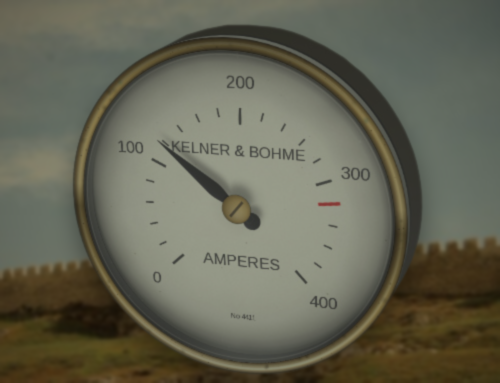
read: 120 A
